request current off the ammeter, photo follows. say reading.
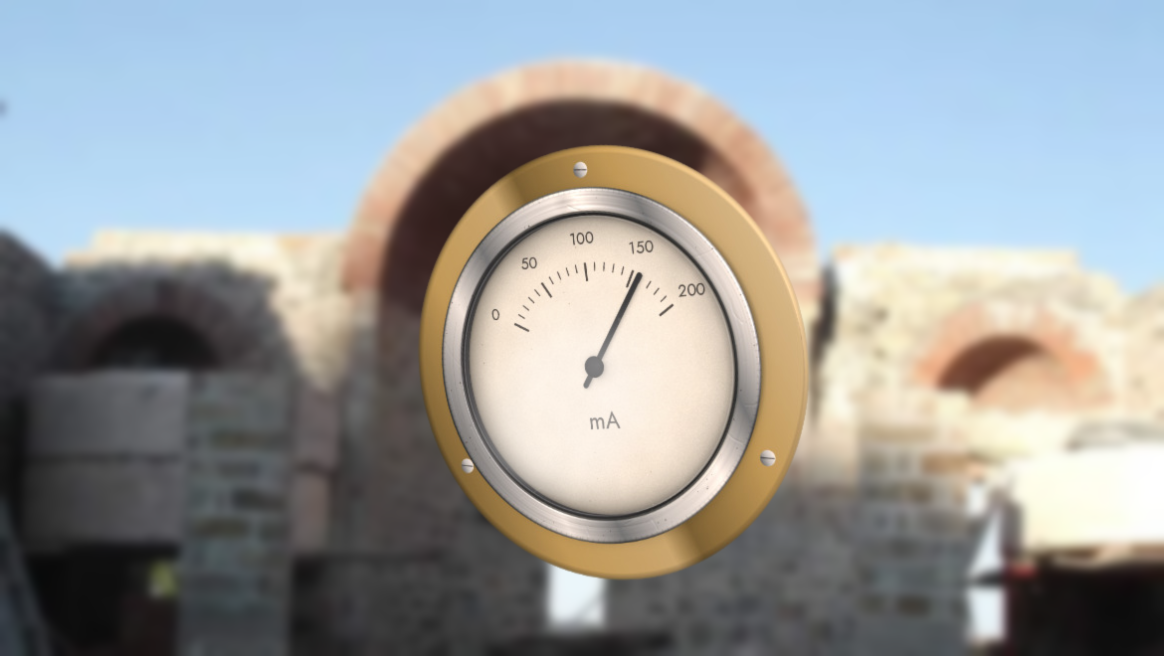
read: 160 mA
